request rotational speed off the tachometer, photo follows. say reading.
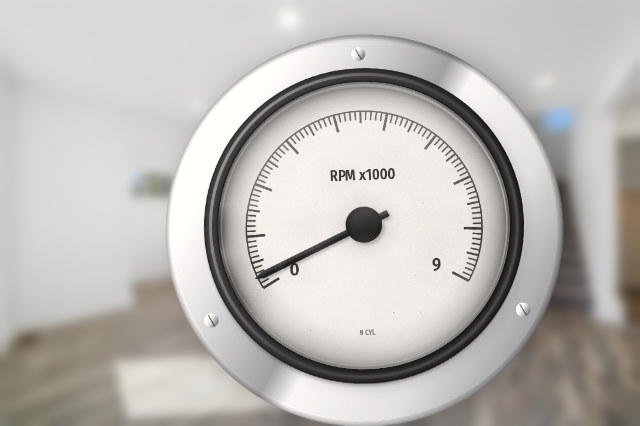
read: 200 rpm
